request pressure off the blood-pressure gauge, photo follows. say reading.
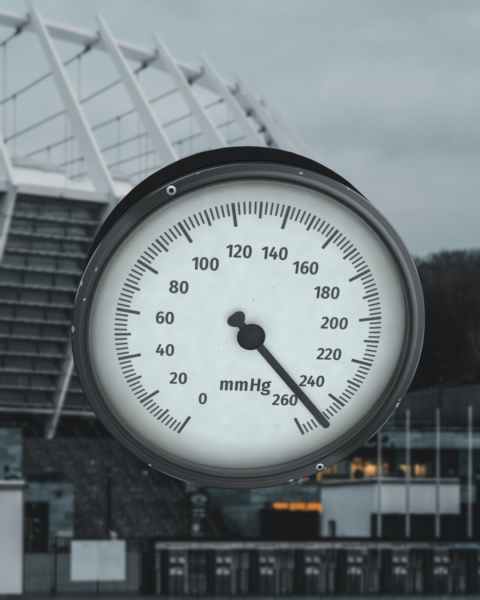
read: 250 mmHg
